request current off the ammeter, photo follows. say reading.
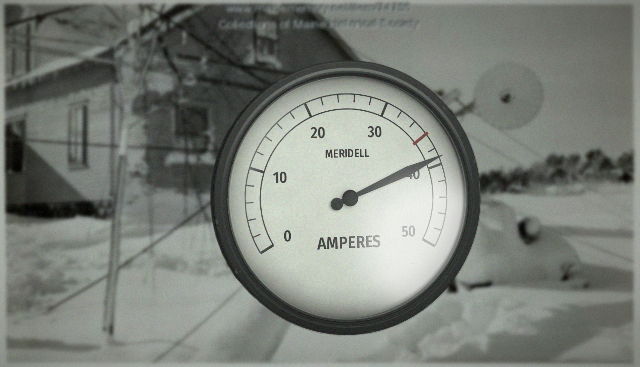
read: 39 A
